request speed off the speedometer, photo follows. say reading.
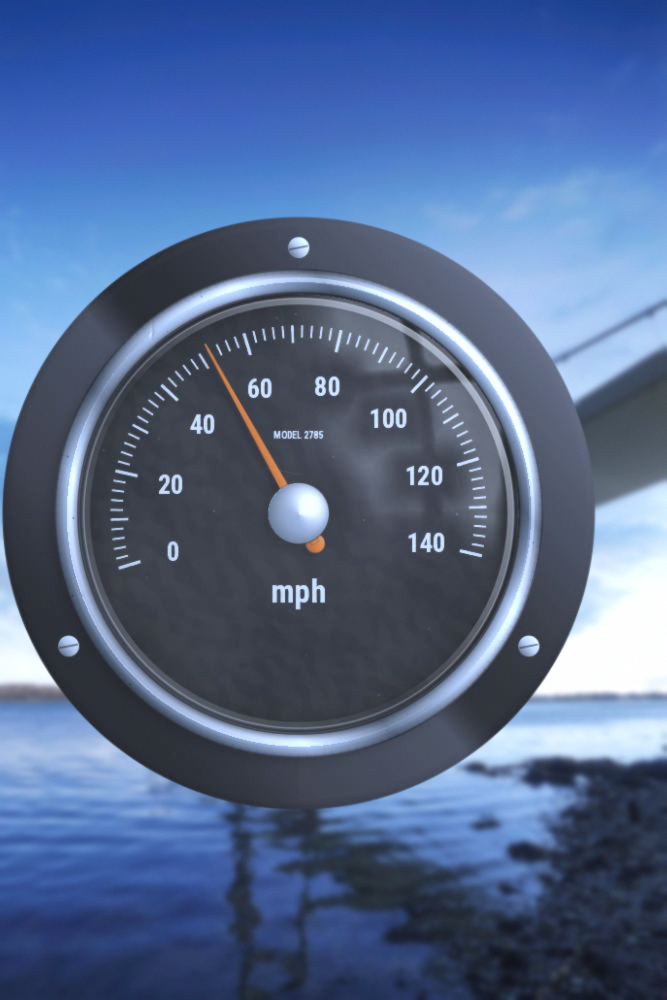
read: 52 mph
